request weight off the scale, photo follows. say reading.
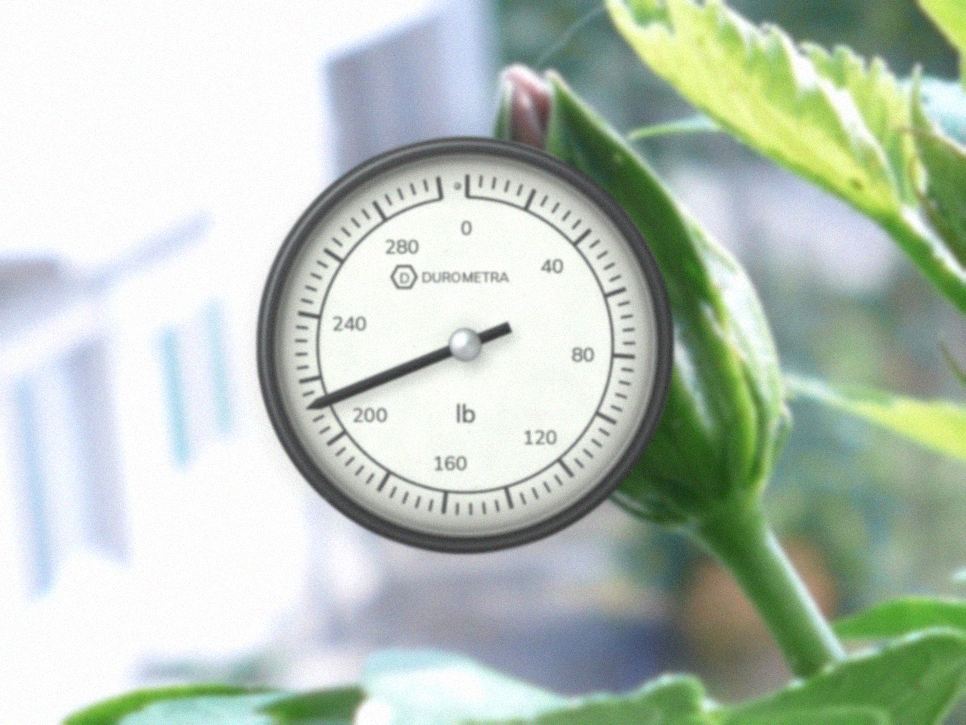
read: 212 lb
